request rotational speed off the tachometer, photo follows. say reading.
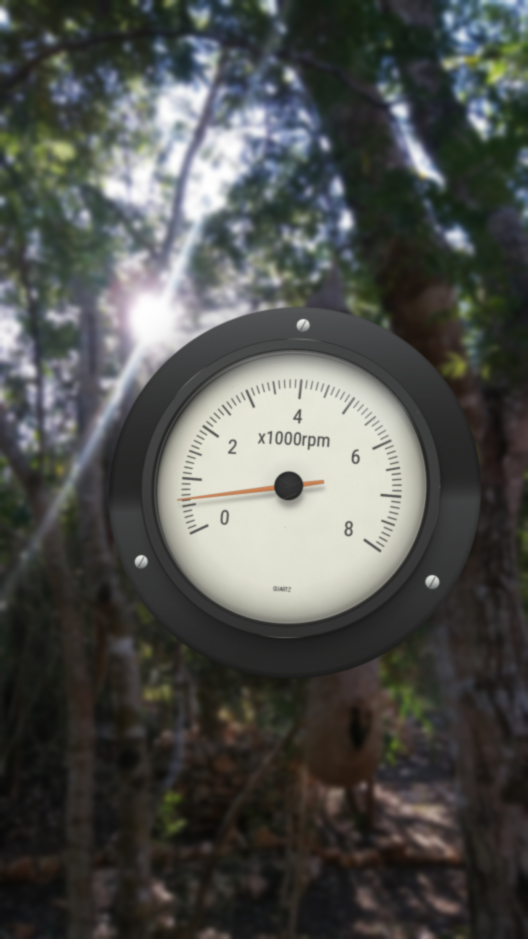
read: 600 rpm
